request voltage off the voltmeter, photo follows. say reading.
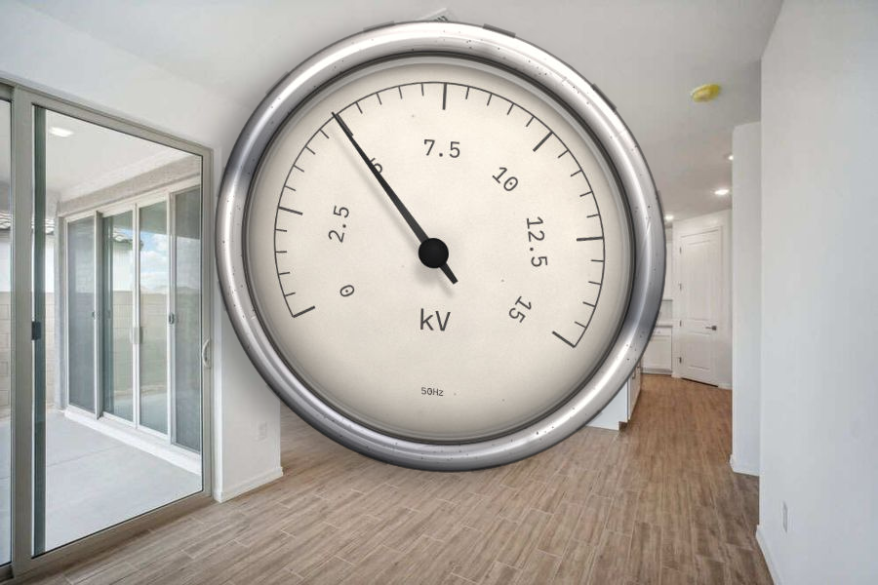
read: 5 kV
